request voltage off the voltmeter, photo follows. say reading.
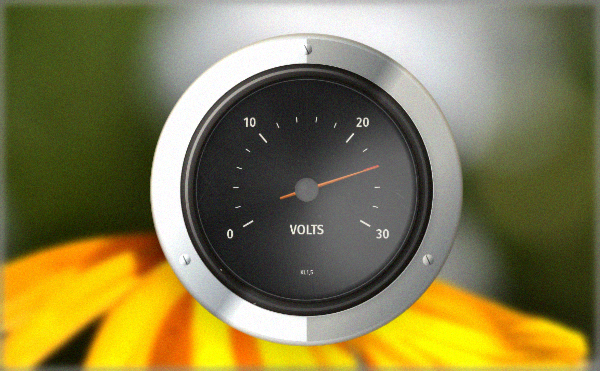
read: 24 V
